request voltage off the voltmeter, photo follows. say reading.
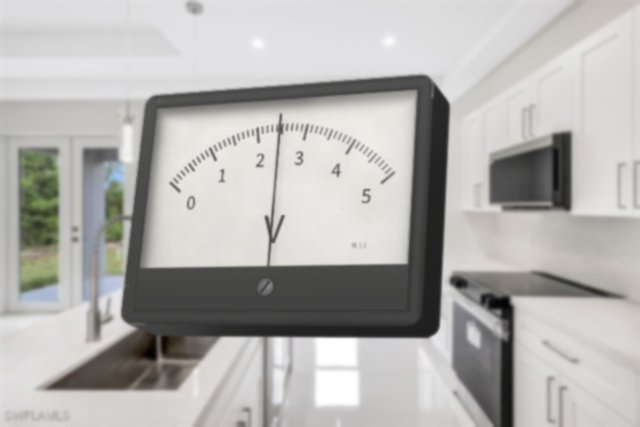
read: 2.5 V
